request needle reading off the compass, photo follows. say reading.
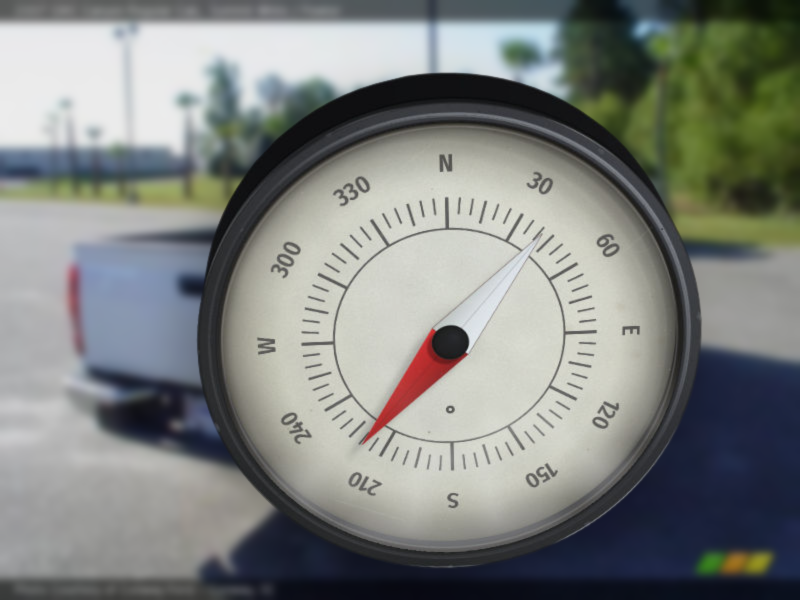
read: 220 °
